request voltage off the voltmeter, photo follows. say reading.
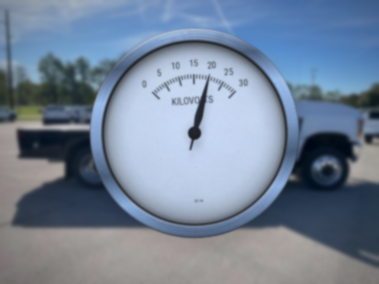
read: 20 kV
